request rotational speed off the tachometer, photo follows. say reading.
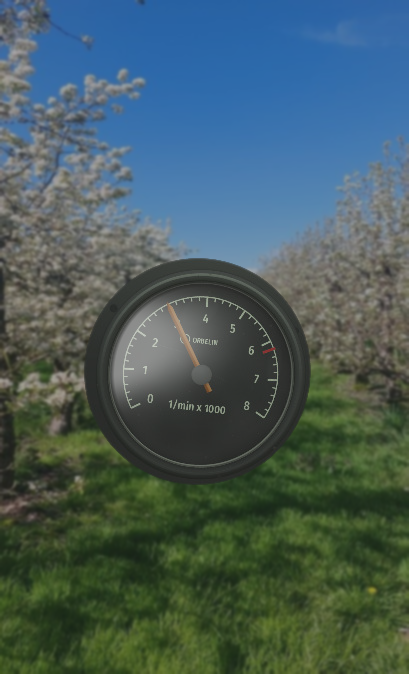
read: 3000 rpm
